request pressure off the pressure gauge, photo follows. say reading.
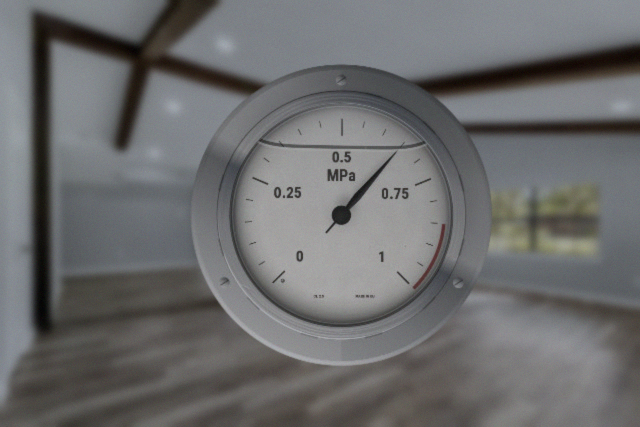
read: 0.65 MPa
